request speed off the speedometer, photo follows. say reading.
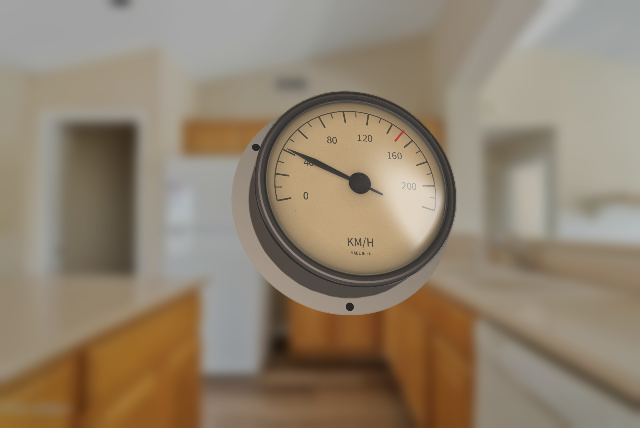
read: 40 km/h
